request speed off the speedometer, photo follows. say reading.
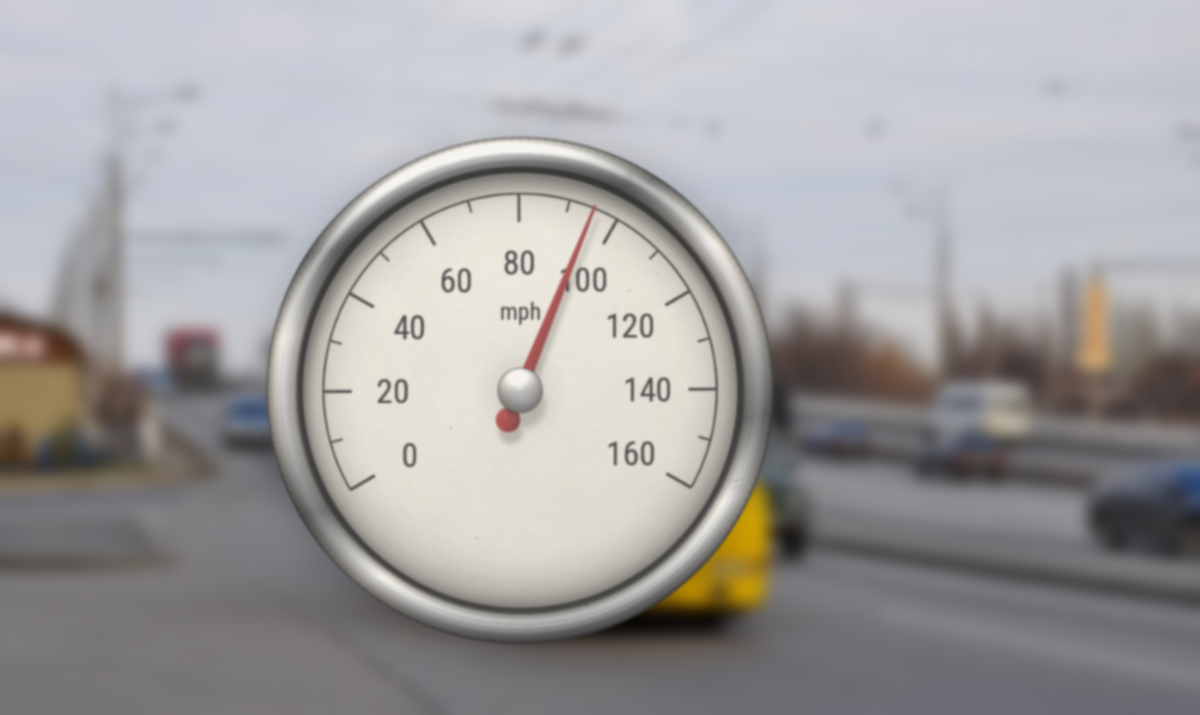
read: 95 mph
